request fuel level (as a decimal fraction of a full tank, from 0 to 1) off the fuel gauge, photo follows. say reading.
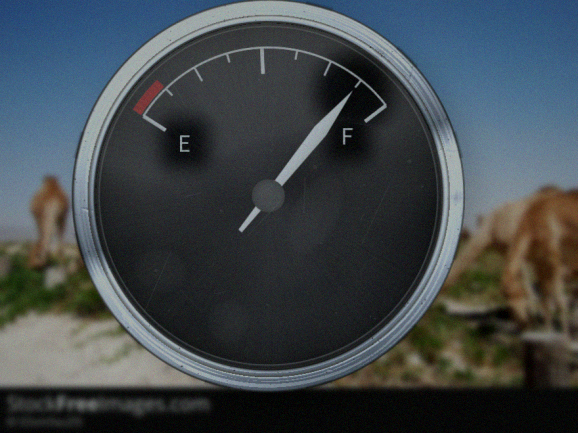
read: 0.875
